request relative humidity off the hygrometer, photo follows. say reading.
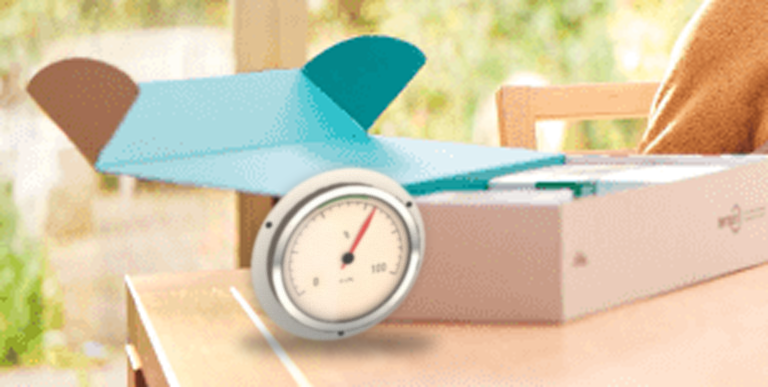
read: 64 %
